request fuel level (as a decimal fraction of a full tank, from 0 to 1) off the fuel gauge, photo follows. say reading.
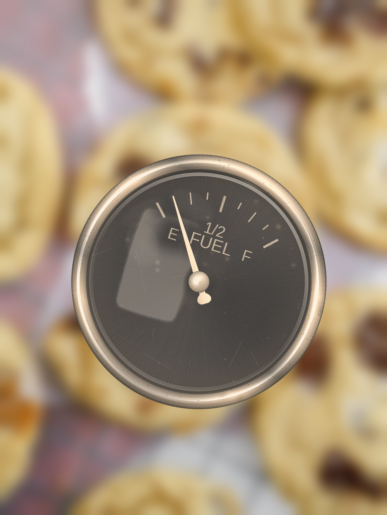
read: 0.125
